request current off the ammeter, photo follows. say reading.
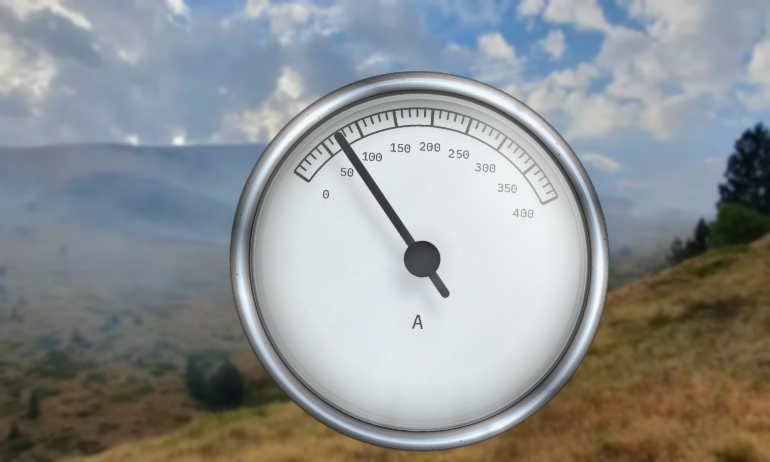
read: 70 A
